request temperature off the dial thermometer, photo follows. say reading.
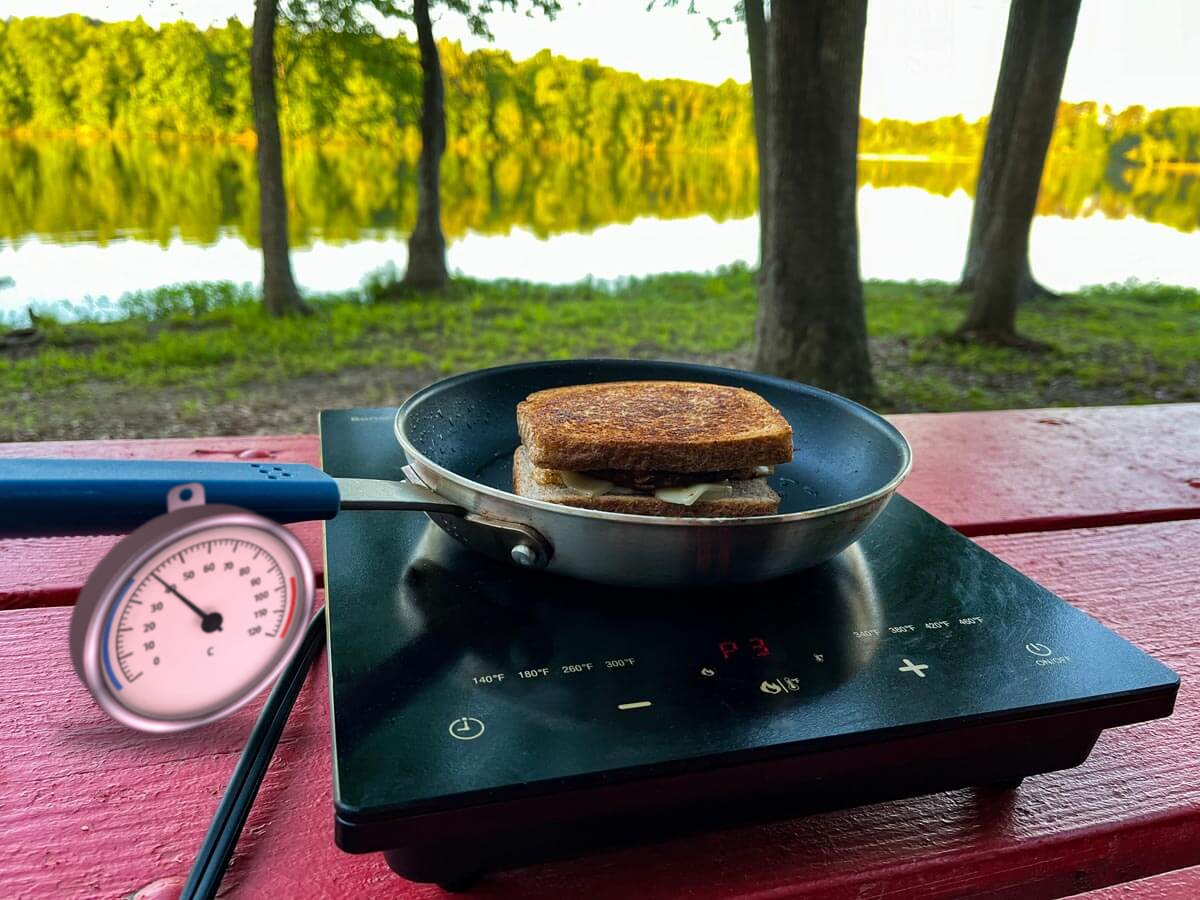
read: 40 °C
